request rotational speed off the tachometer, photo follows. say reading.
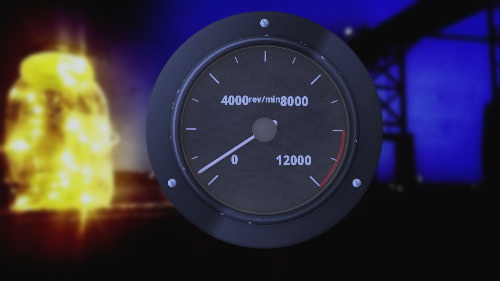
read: 500 rpm
